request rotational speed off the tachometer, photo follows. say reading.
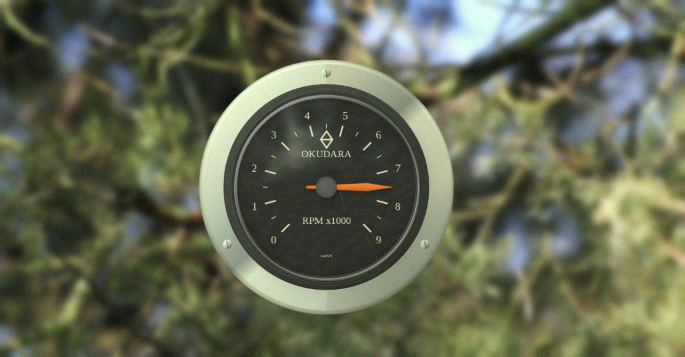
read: 7500 rpm
